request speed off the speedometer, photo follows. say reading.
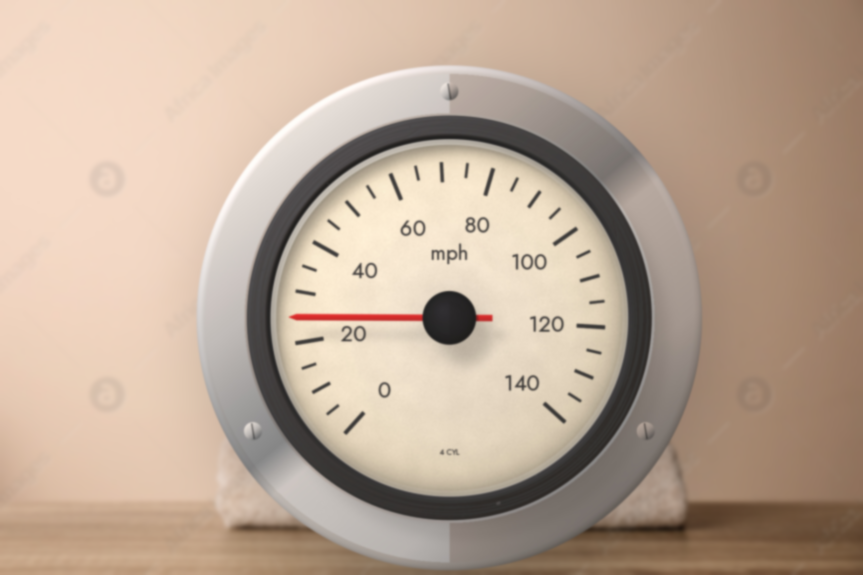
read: 25 mph
